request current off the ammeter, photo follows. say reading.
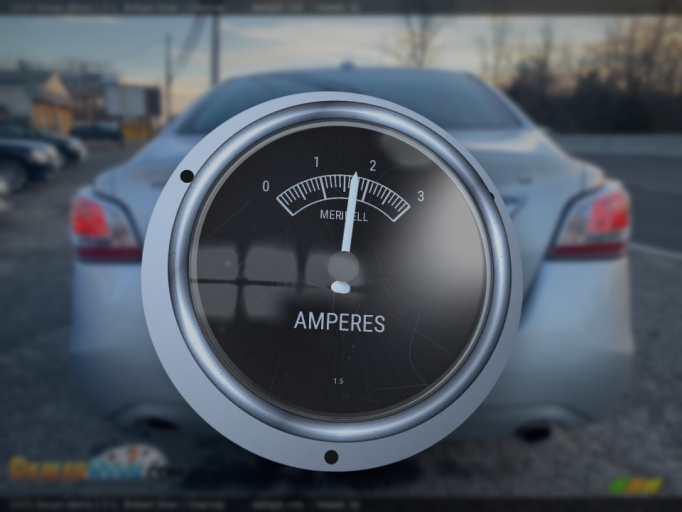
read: 1.7 A
